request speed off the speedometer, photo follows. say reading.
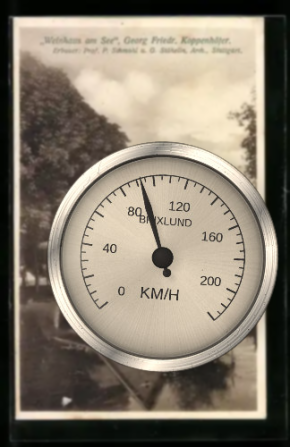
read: 92.5 km/h
